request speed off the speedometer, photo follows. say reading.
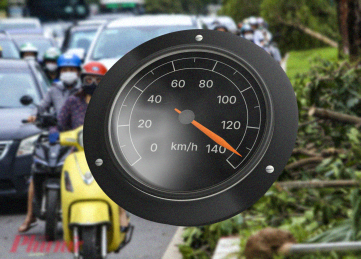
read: 135 km/h
